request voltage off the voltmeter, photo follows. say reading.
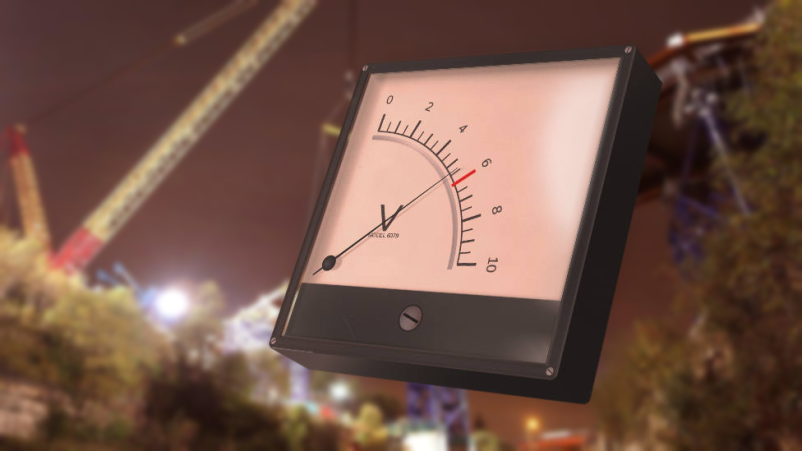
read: 5.5 V
